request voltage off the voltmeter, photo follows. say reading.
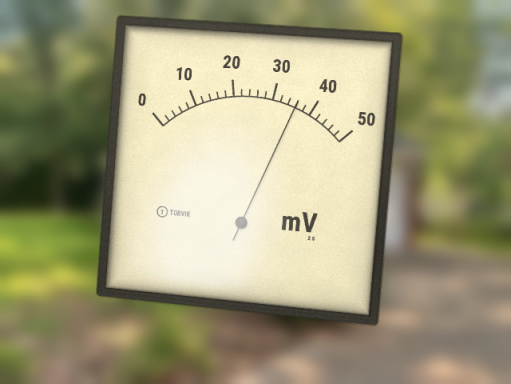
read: 36 mV
